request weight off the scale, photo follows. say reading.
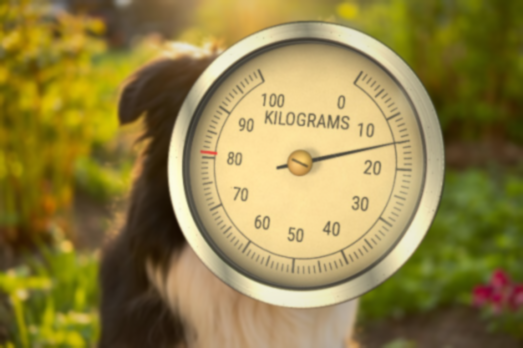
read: 15 kg
